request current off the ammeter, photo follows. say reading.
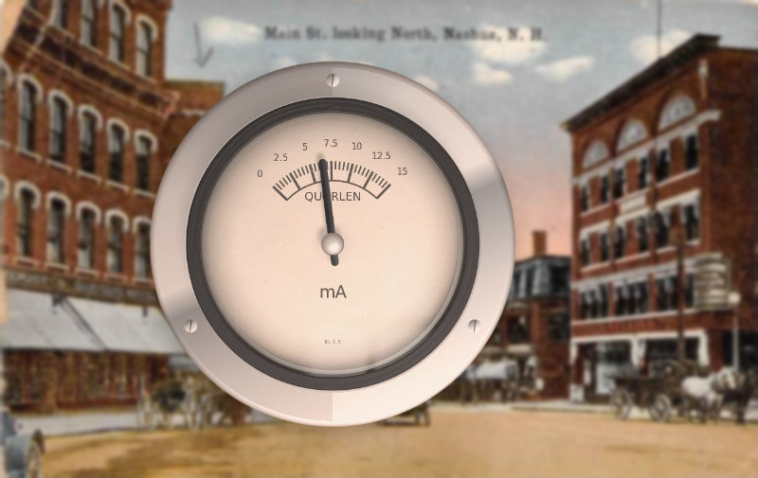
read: 6.5 mA
